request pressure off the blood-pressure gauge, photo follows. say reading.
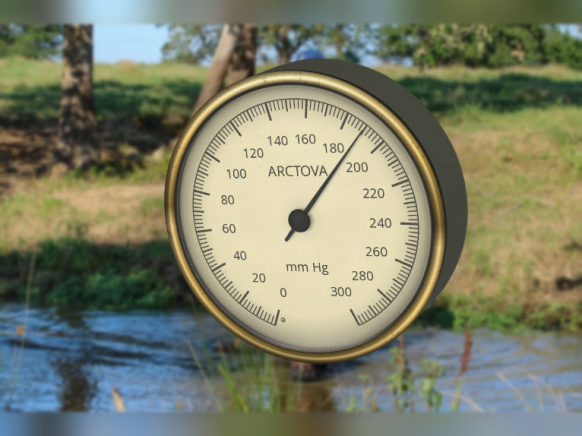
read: 190 mmHg
